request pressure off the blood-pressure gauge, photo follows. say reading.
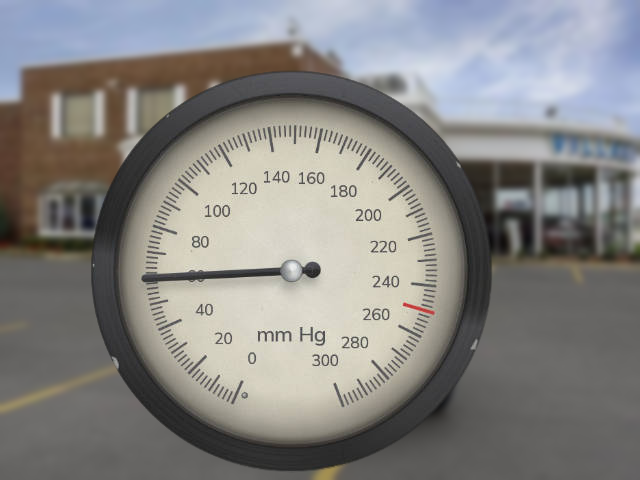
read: 60 mmHg
